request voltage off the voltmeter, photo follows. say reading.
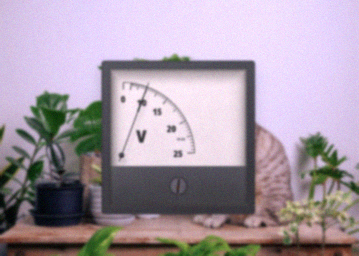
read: 10 V
